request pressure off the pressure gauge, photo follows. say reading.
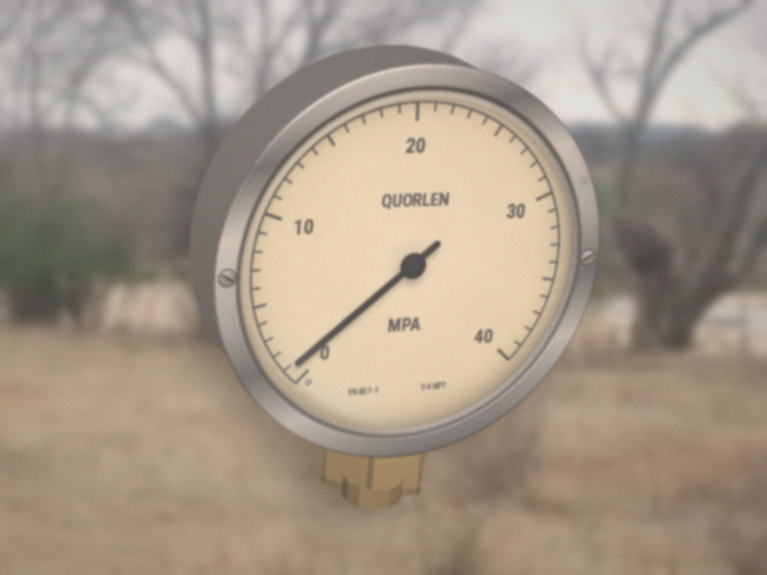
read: 1 MPa
